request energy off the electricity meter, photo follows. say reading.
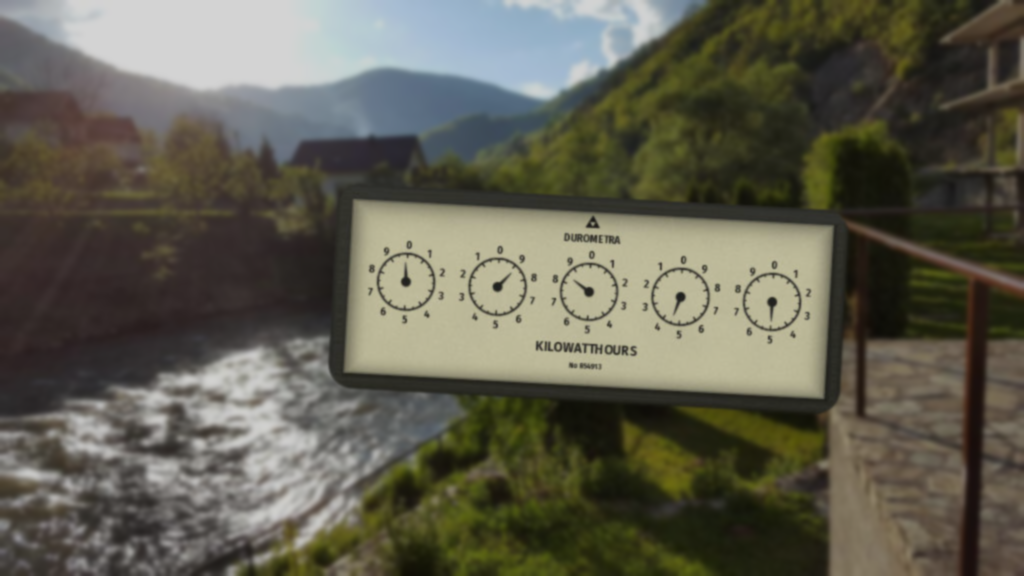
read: 98845 kWh
